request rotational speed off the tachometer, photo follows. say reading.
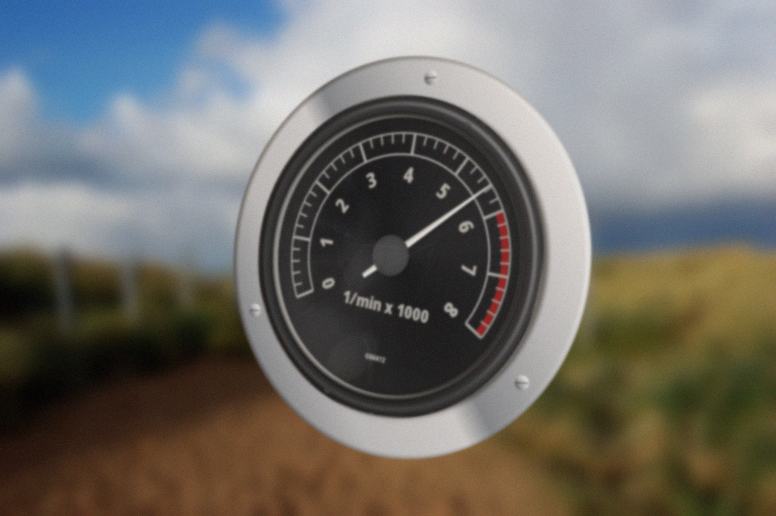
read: 5600 rpm
